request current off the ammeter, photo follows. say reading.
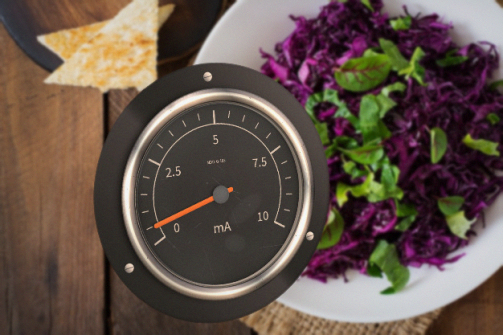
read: 0.5 mA
